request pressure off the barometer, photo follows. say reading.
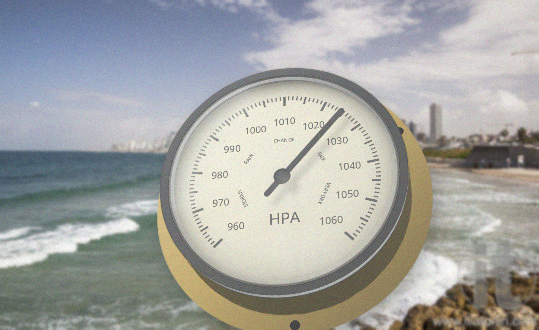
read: 1025 hPa
